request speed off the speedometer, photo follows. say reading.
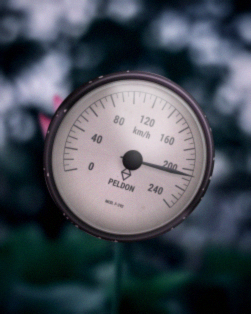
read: 205 km/h
